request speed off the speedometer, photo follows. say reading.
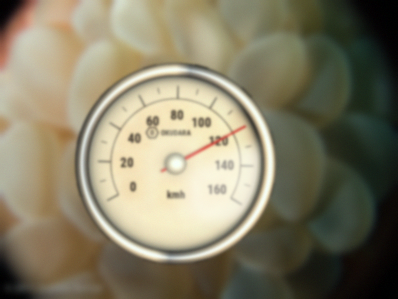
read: 120 km/h
